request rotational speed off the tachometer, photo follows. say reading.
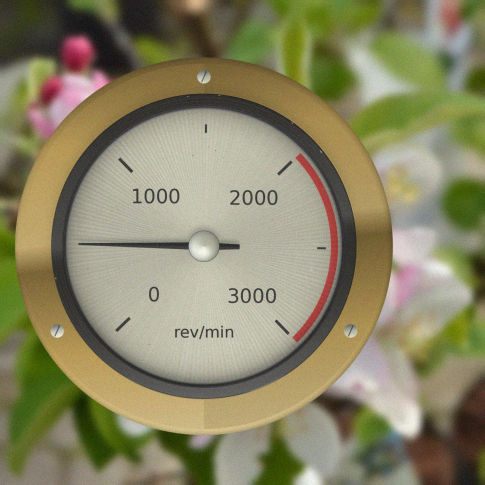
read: 500 rpm
